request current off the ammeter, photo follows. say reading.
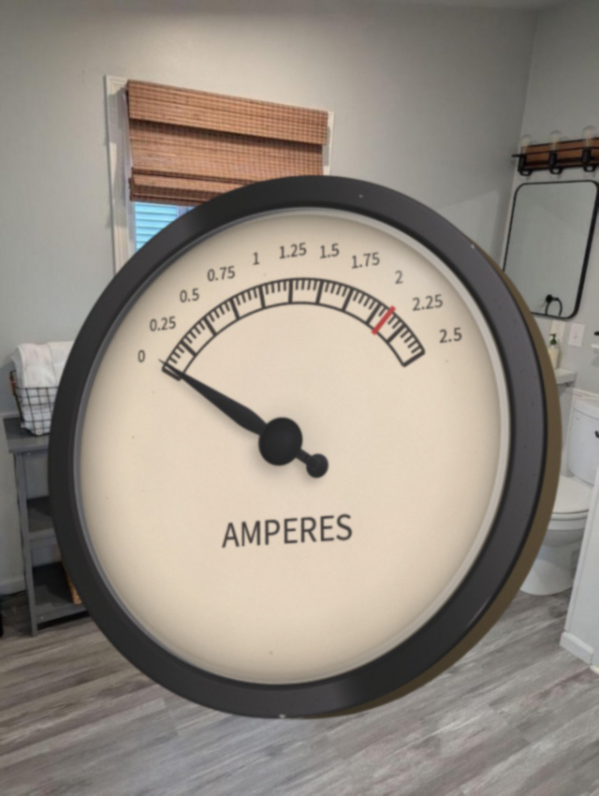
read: 0.05 A
